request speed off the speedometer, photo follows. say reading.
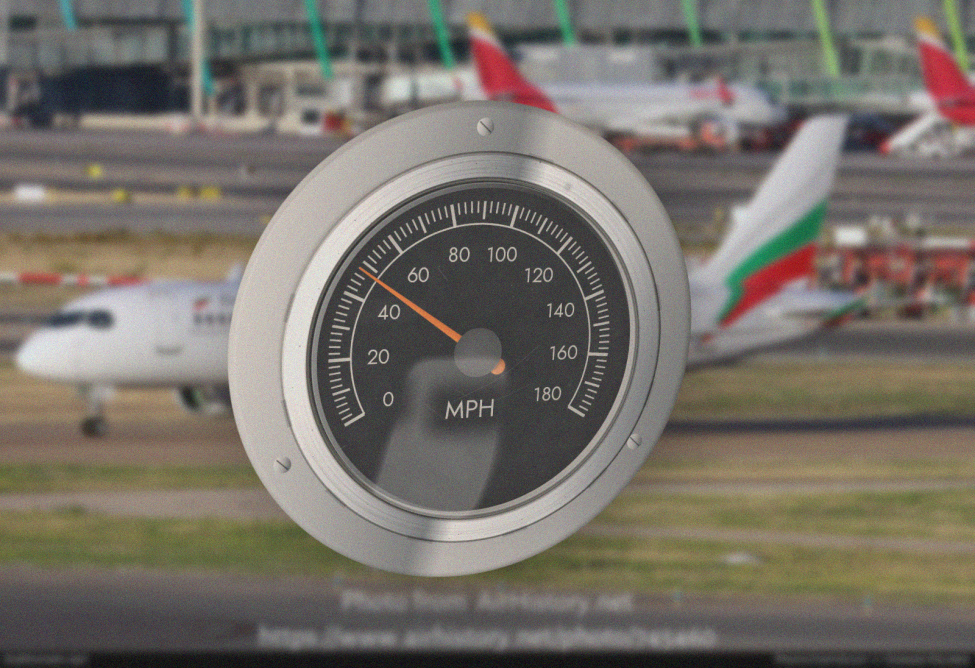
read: 48 mph
